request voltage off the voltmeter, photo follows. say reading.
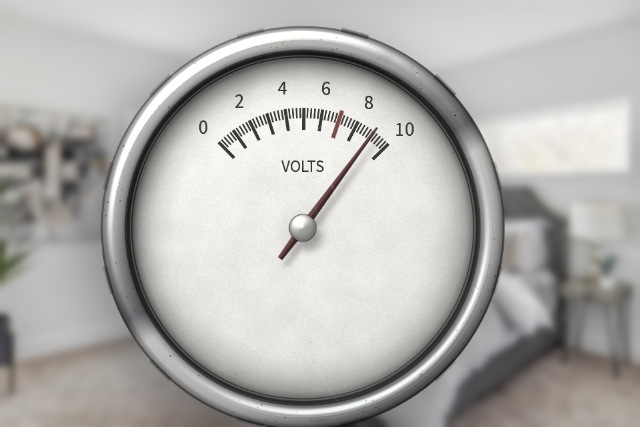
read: 9 V
